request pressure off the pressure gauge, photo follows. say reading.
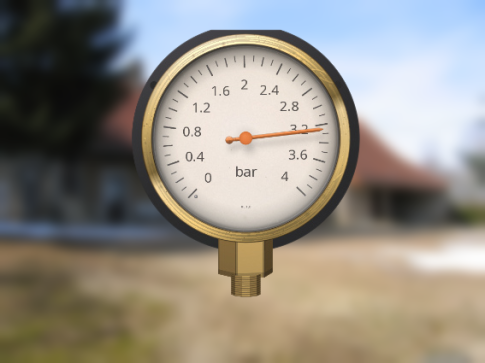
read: 3.25 bar
